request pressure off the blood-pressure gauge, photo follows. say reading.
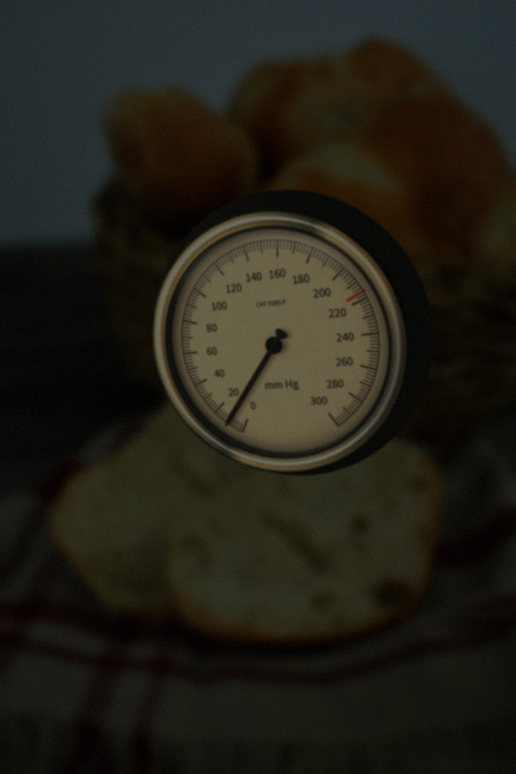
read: 10 mmHg
